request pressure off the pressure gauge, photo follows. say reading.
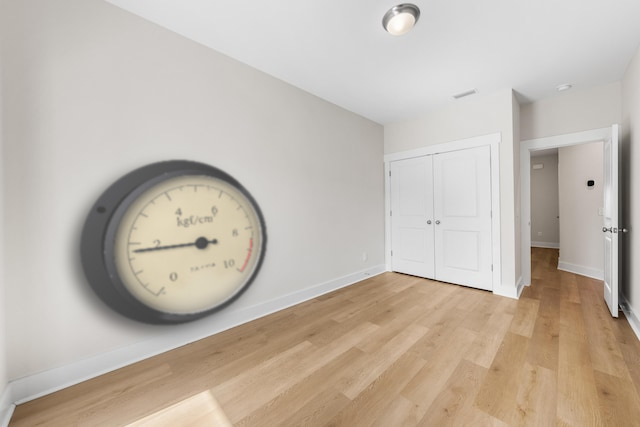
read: 1.75 kg/cm²
